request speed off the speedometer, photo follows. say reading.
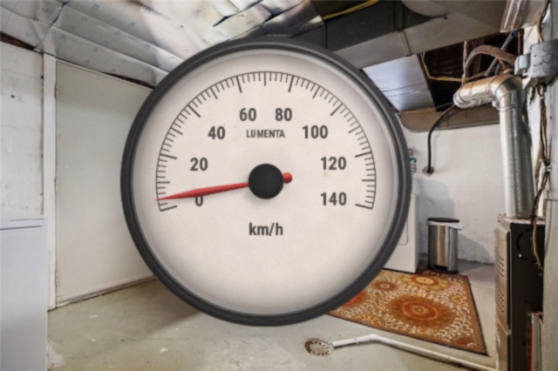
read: 4 km/h
